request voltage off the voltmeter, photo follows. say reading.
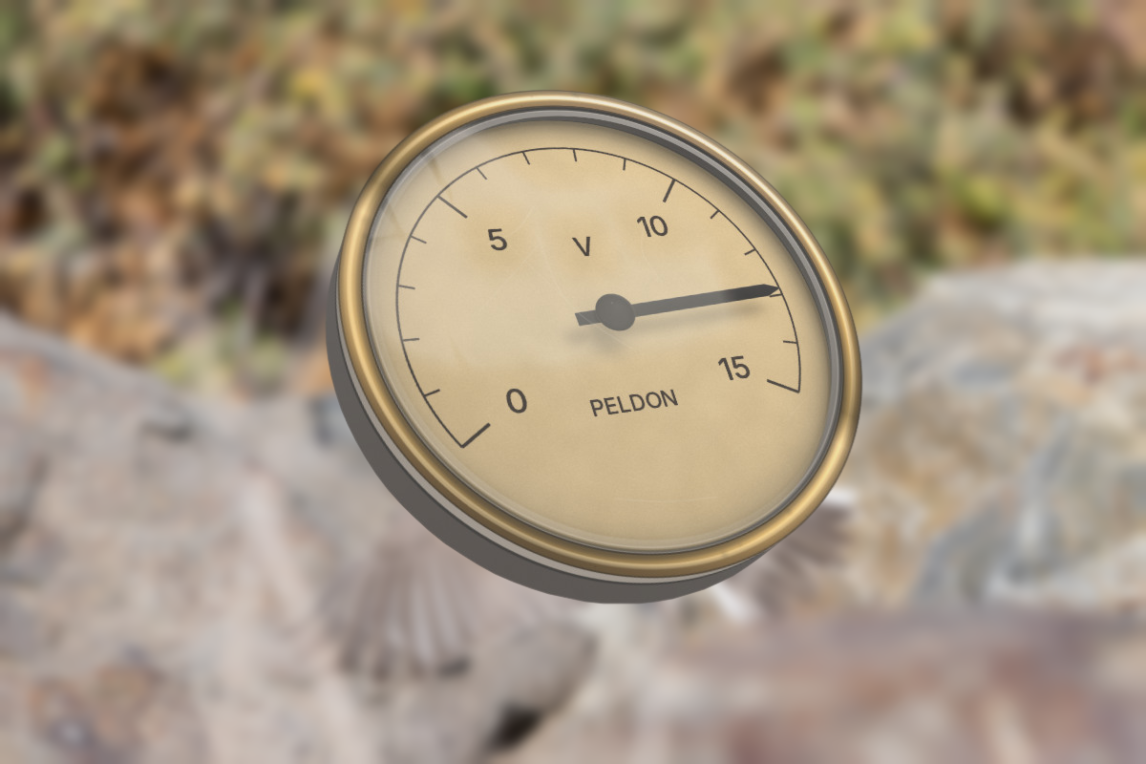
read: 13 V
